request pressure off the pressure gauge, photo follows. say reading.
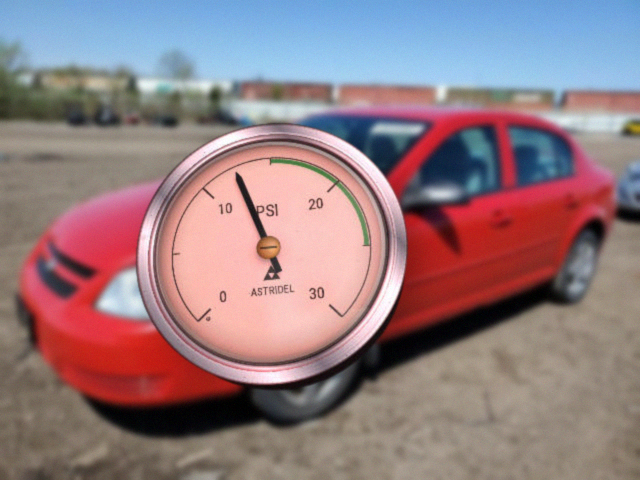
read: 12.5 psi
